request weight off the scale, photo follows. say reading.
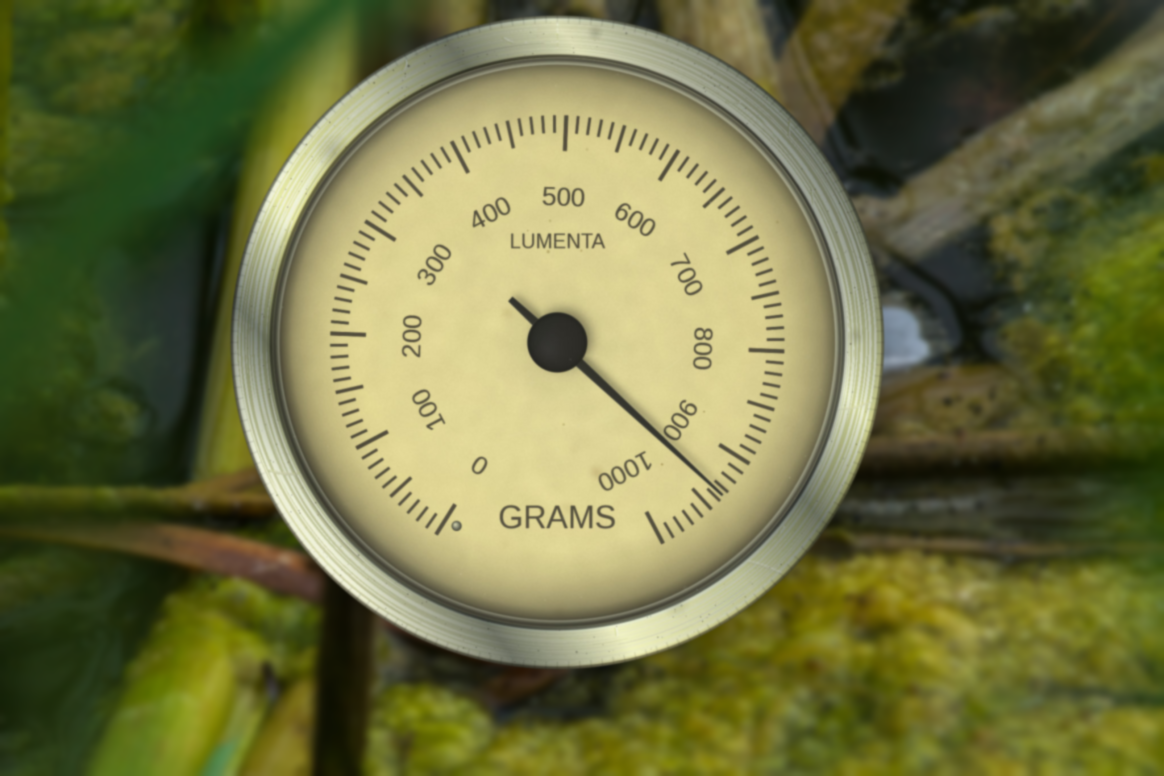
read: 935 g
